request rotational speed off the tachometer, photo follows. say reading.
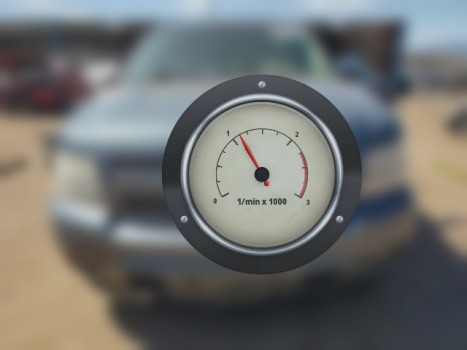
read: 1125 rpm
